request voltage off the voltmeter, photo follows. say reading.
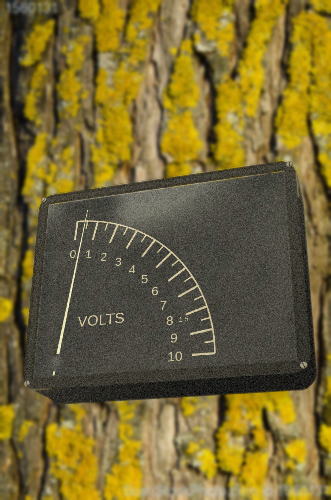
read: 0.5 V
